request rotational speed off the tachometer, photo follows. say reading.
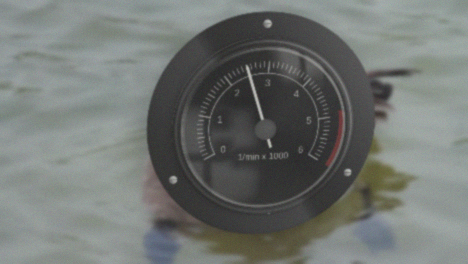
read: 2500 rpm
